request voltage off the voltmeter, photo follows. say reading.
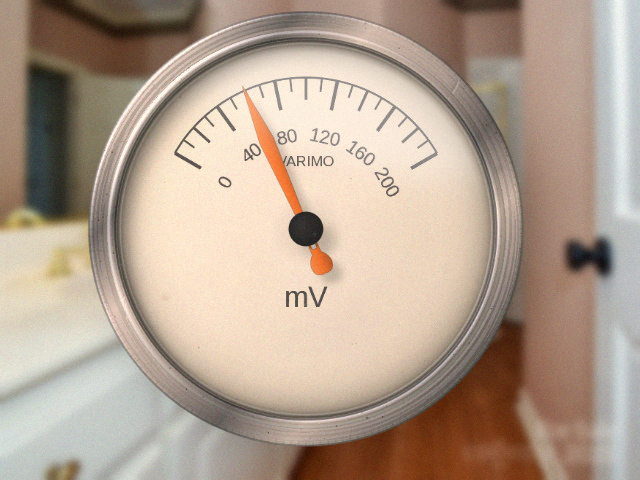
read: 60 mV
